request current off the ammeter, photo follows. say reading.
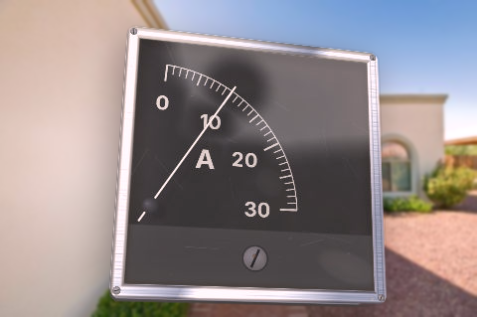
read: 10 A
